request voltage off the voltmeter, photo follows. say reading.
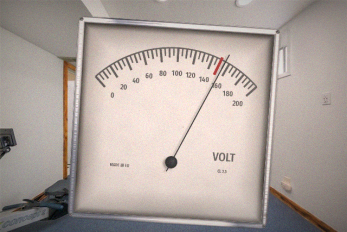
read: 155 V
